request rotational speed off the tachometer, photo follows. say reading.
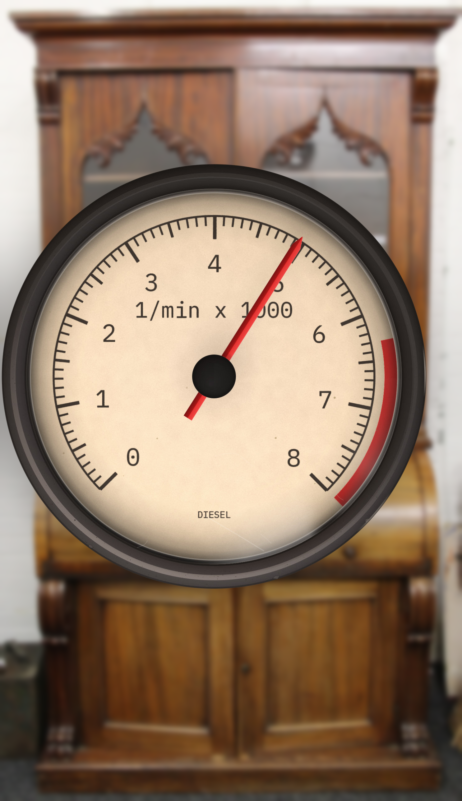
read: 4950 rpm
